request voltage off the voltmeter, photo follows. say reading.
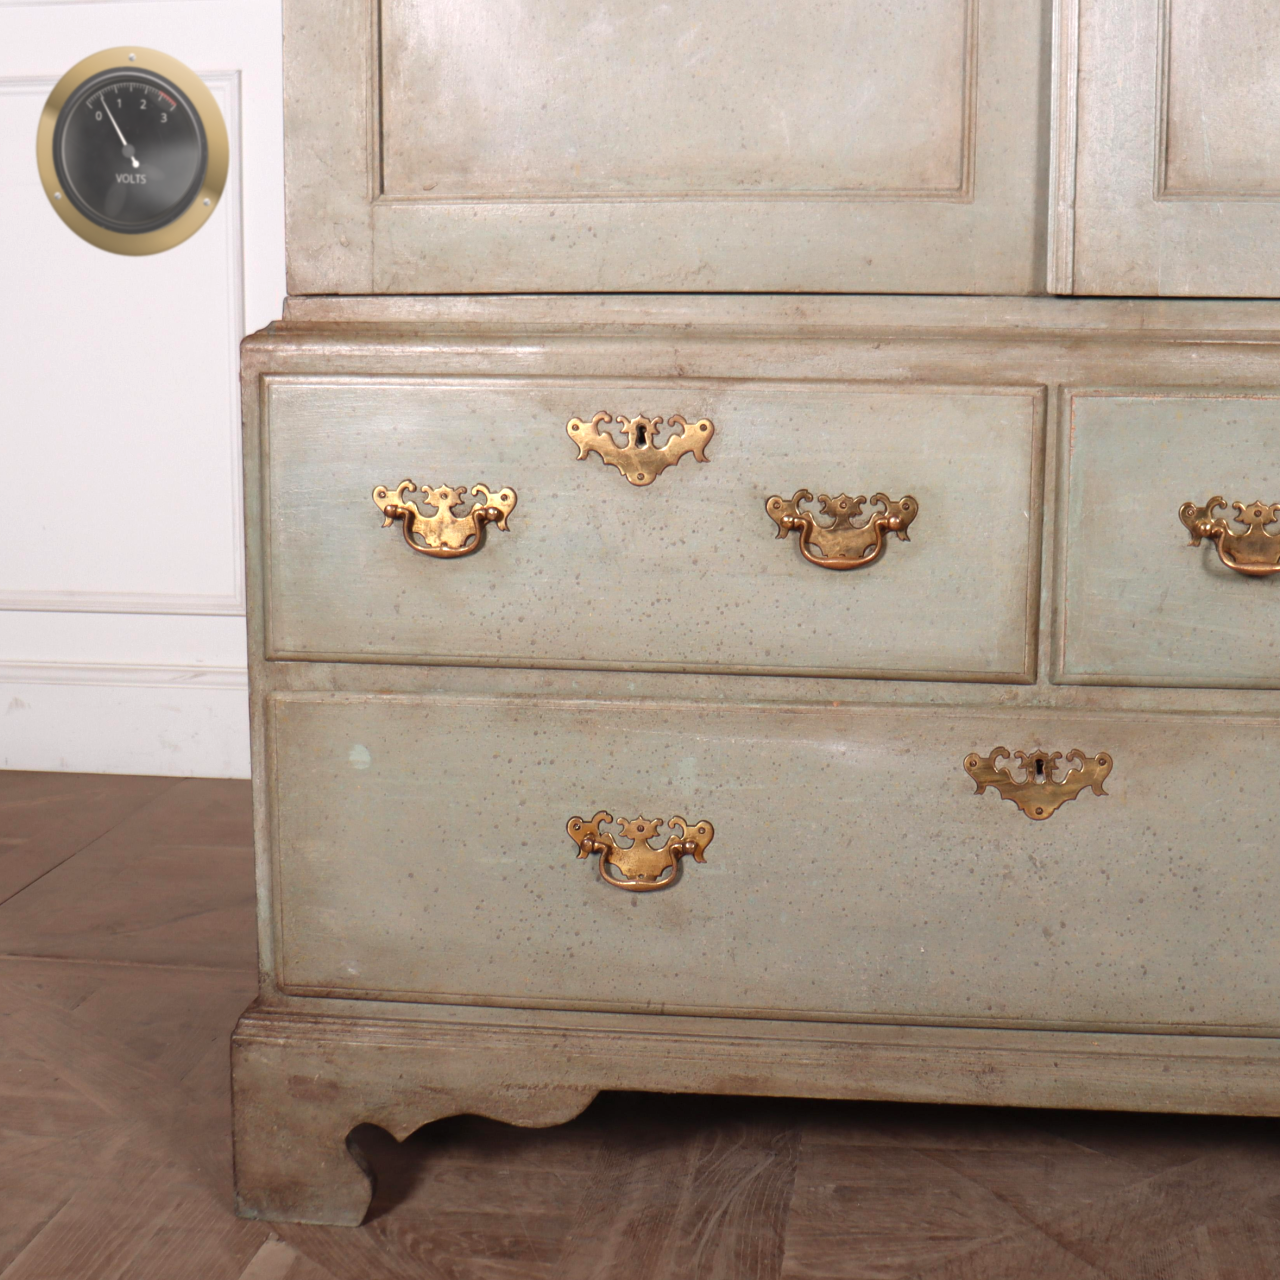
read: 0.5 V
